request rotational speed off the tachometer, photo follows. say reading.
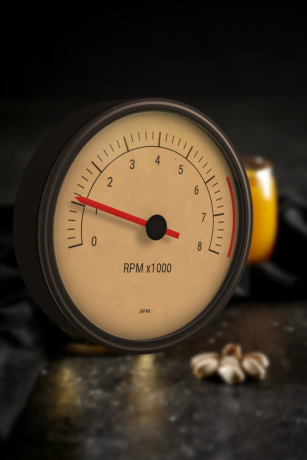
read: 1100 rpm
